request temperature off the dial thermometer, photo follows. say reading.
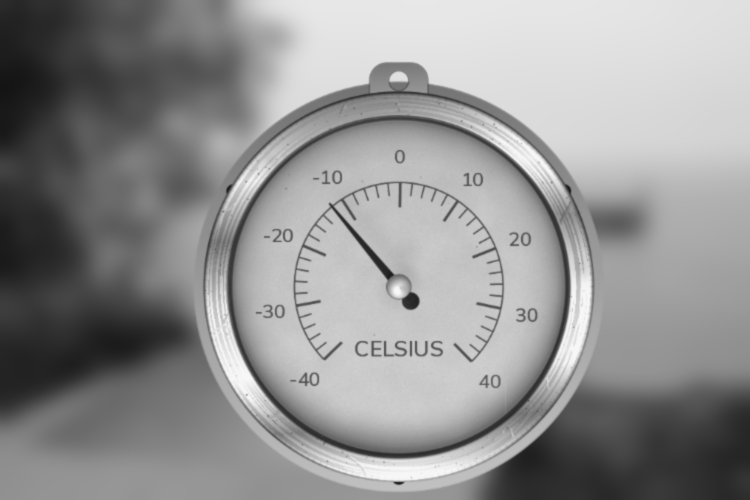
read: -12 °C
